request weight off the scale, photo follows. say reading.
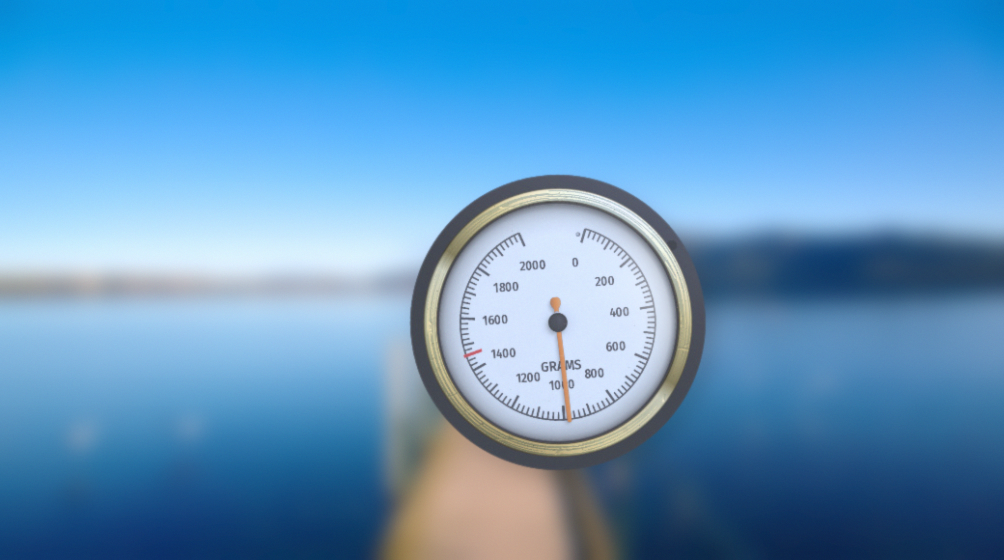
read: 980 g
